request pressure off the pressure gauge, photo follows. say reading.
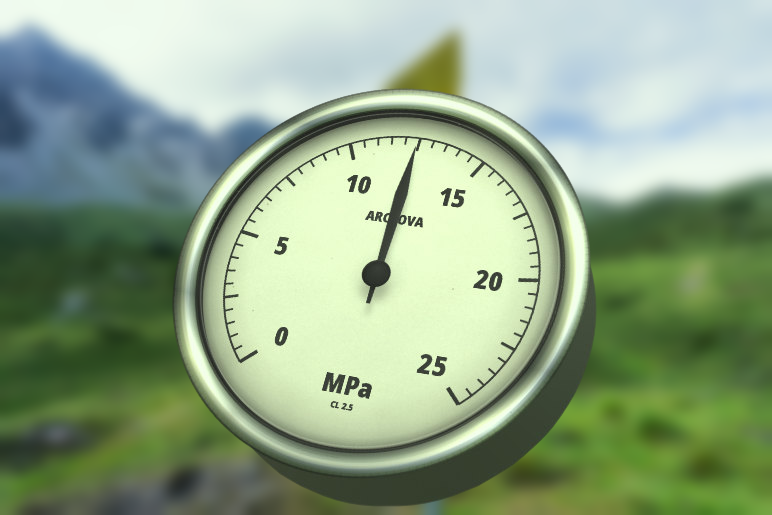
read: 12.5 MPa
